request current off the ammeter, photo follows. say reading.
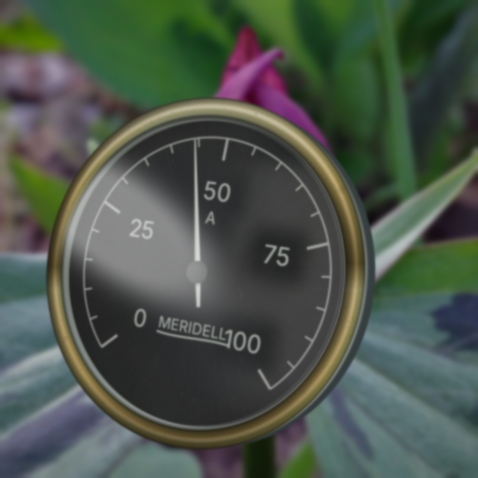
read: 45 A
